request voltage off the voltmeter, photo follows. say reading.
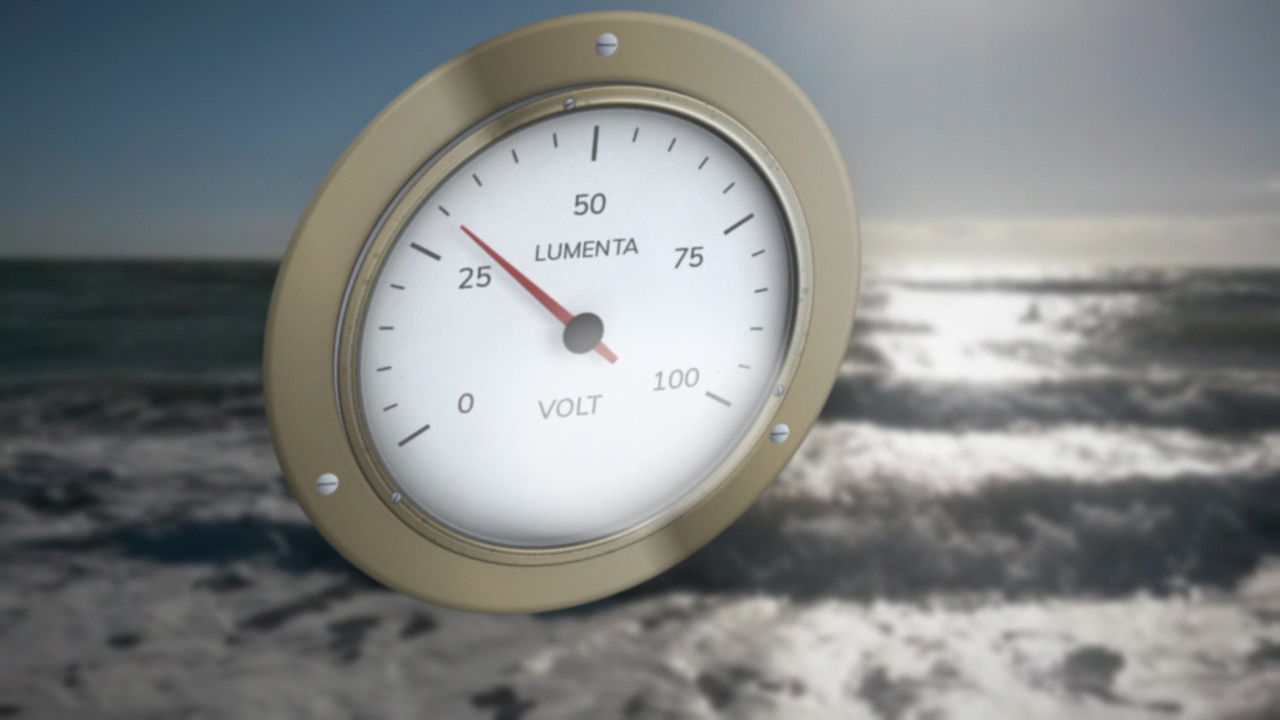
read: 30 V
